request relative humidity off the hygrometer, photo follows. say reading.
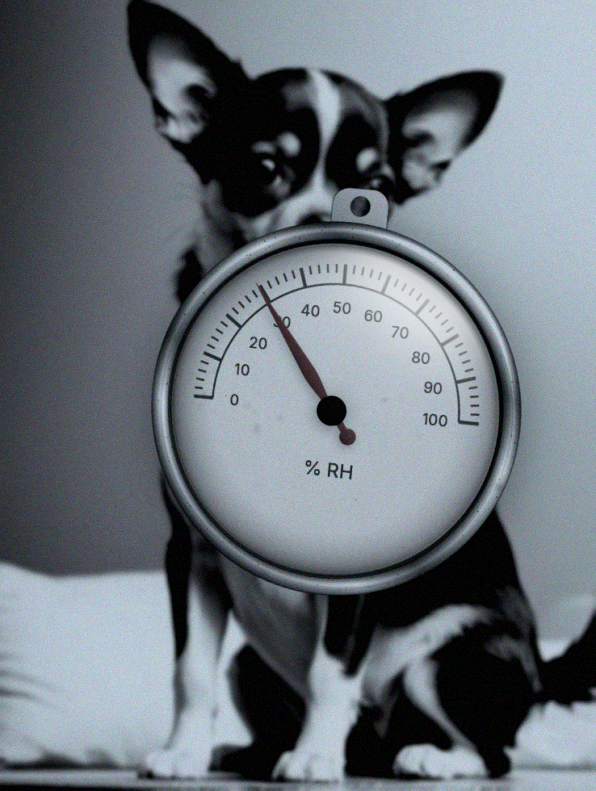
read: 30 %
